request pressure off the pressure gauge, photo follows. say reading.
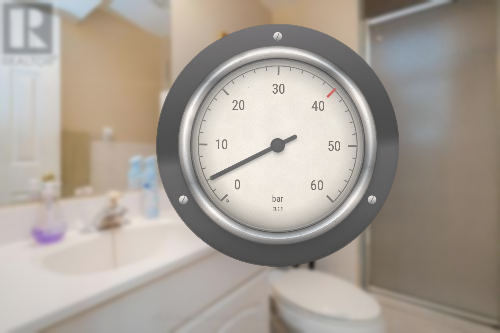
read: 4 bar
